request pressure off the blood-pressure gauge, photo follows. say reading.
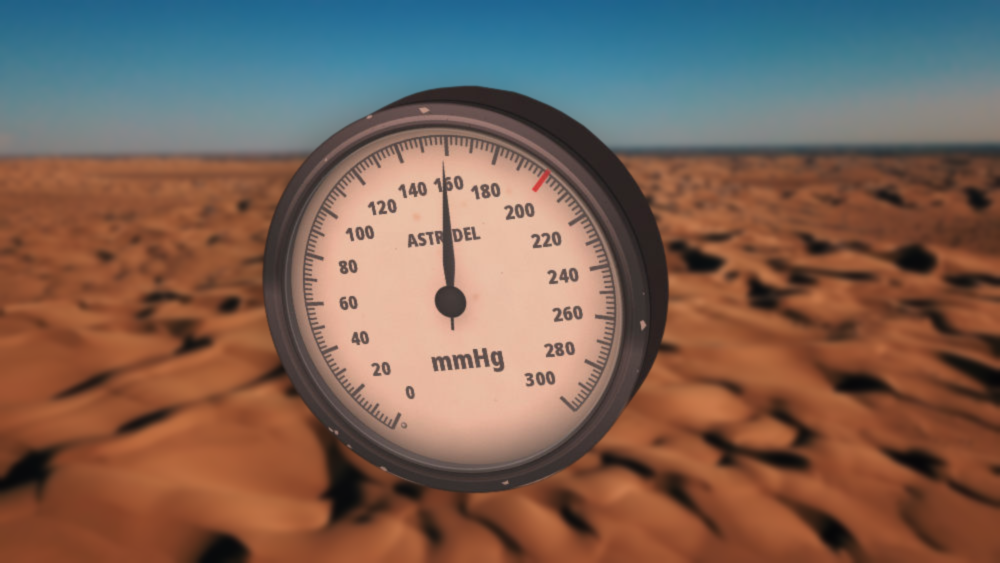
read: 160 mmHg
